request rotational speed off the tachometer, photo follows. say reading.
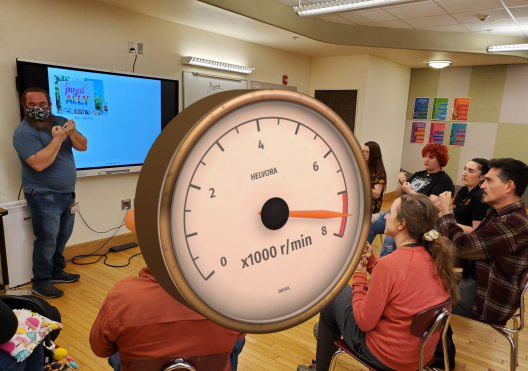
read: 7500 rpm
